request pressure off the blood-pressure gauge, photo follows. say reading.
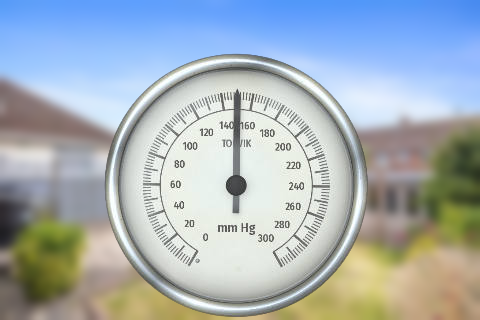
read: 150 mmHg
